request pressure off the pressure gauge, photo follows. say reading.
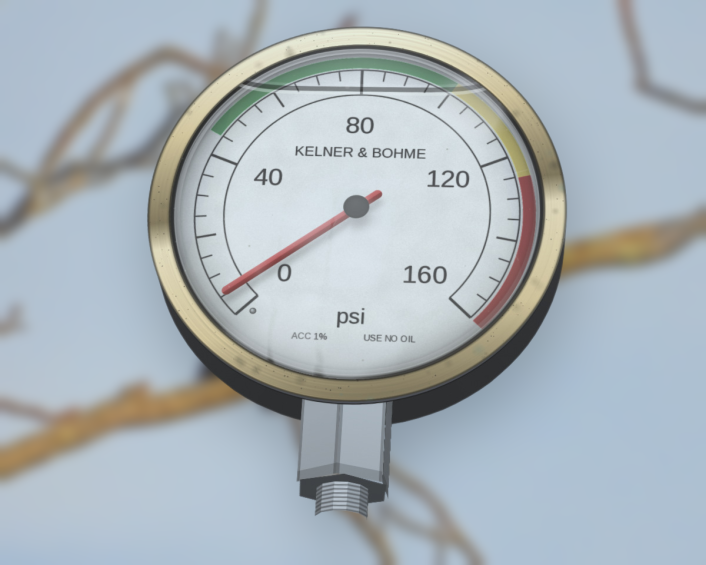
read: 5 psi
